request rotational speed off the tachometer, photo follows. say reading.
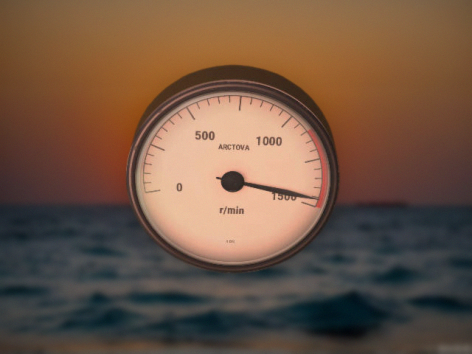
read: 1450 rpm
